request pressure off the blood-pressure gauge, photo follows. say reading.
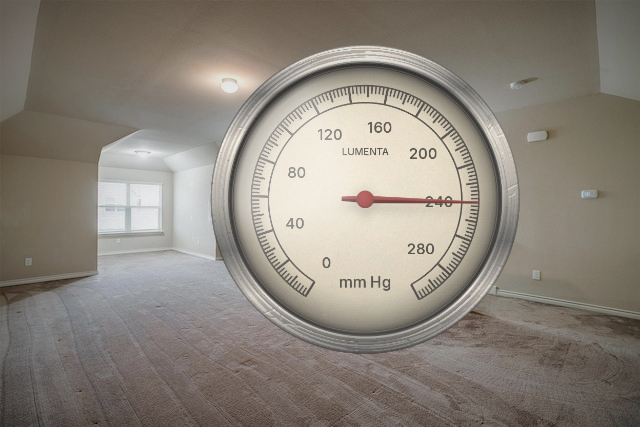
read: 240 mmHg
